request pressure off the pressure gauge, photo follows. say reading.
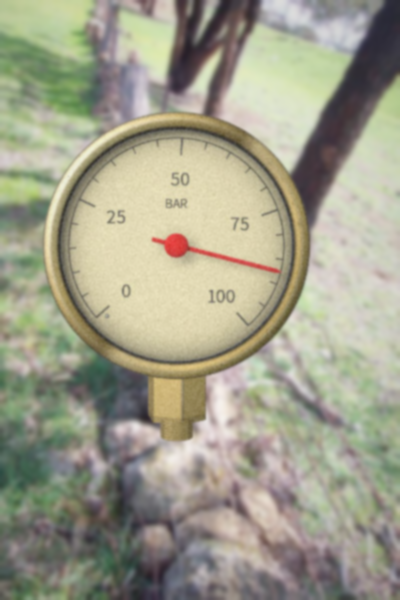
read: 87.5 bar
